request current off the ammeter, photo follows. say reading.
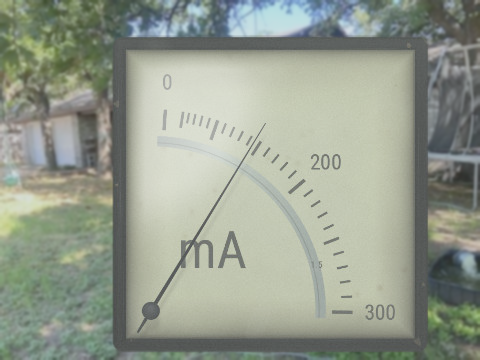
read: 145 mA
